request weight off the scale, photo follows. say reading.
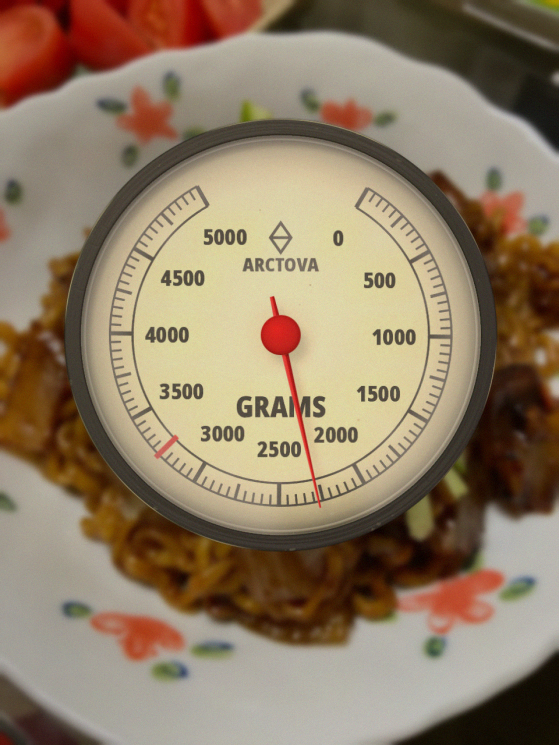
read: 2275 g
